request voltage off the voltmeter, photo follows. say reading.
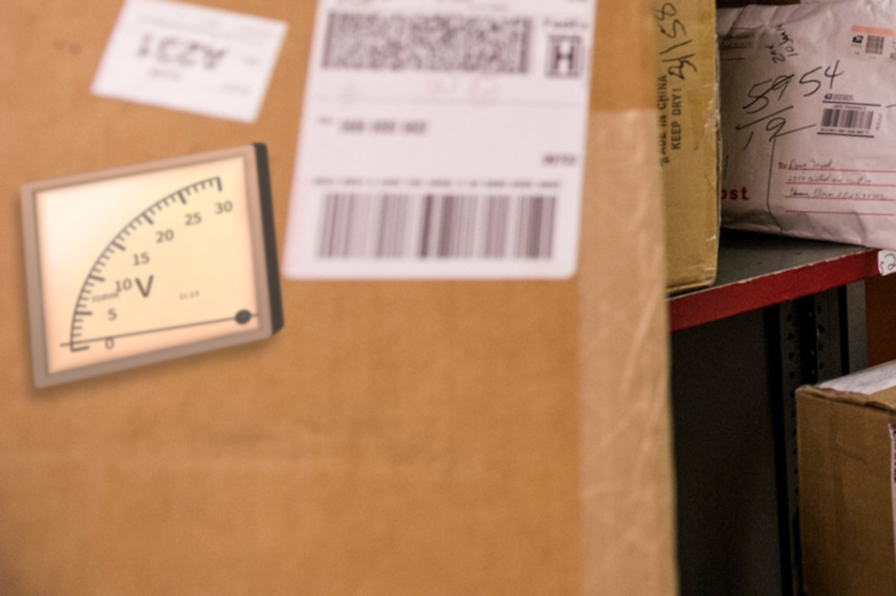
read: 1 V
